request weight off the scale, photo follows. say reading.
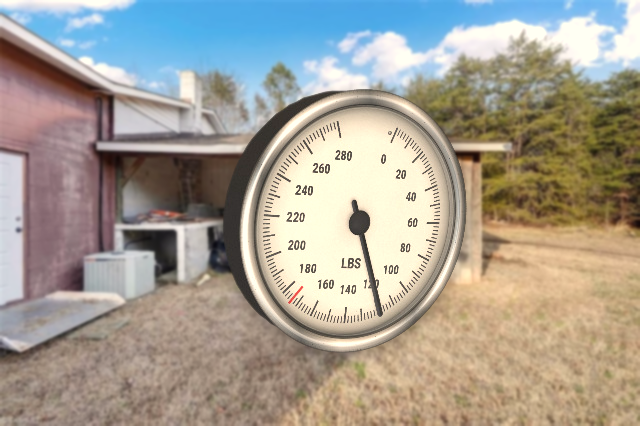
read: 120 lb
